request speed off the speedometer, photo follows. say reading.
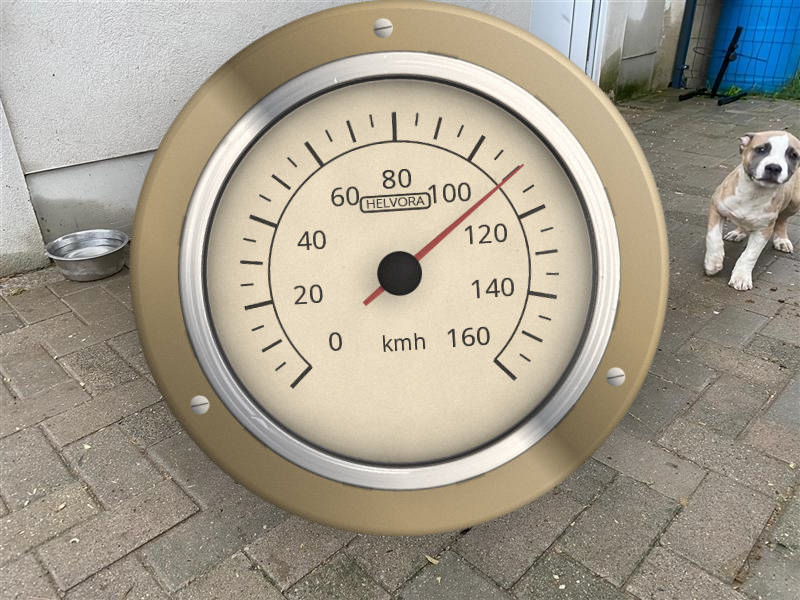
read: 110 km/h
